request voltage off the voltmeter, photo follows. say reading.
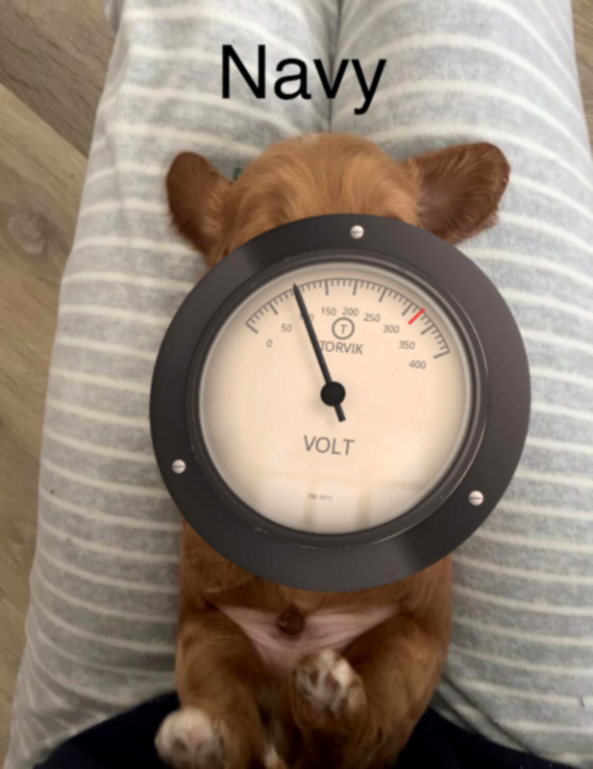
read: 100 V
